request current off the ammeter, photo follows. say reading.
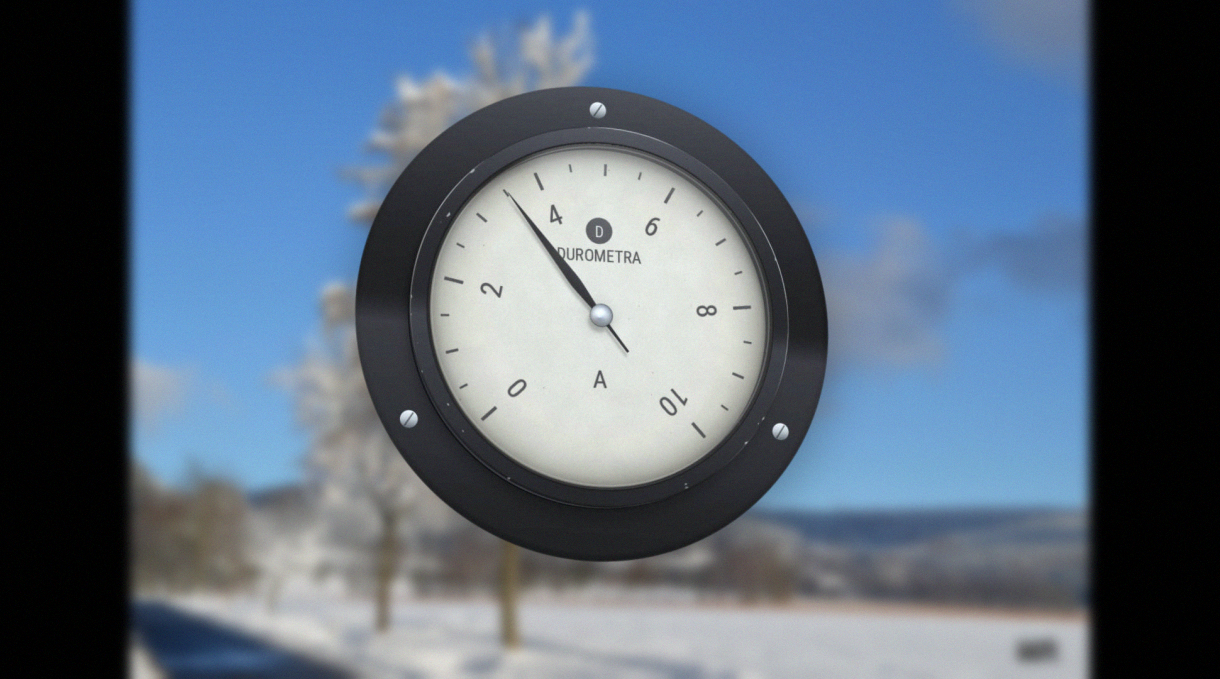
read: 3.5 A
